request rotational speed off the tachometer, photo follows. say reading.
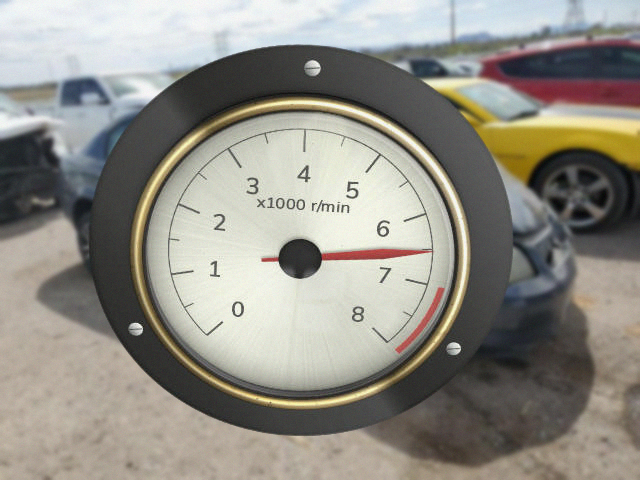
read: 6500 rpm
